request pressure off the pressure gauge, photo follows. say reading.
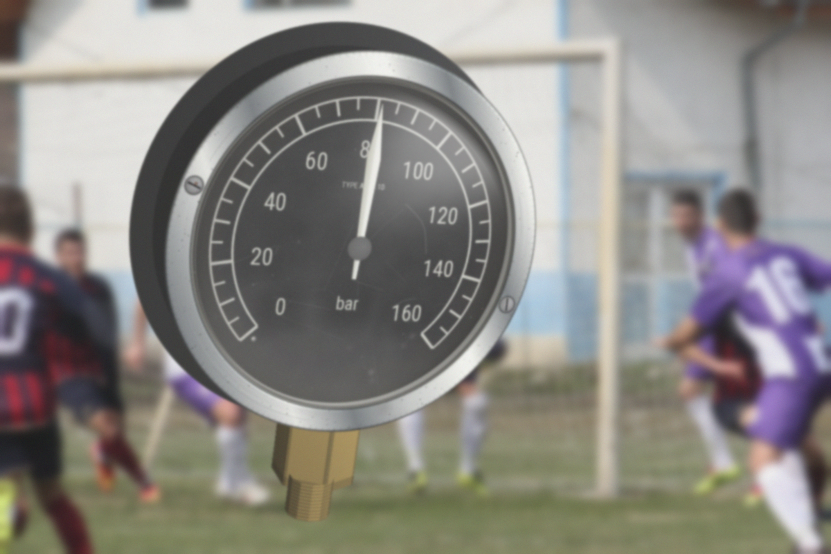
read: 80 bar
